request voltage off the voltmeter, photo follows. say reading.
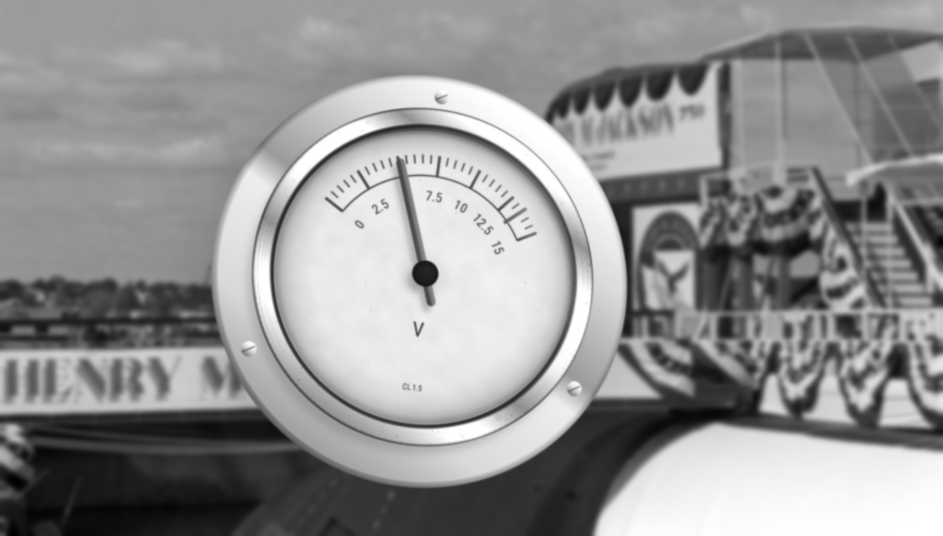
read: 5 V
